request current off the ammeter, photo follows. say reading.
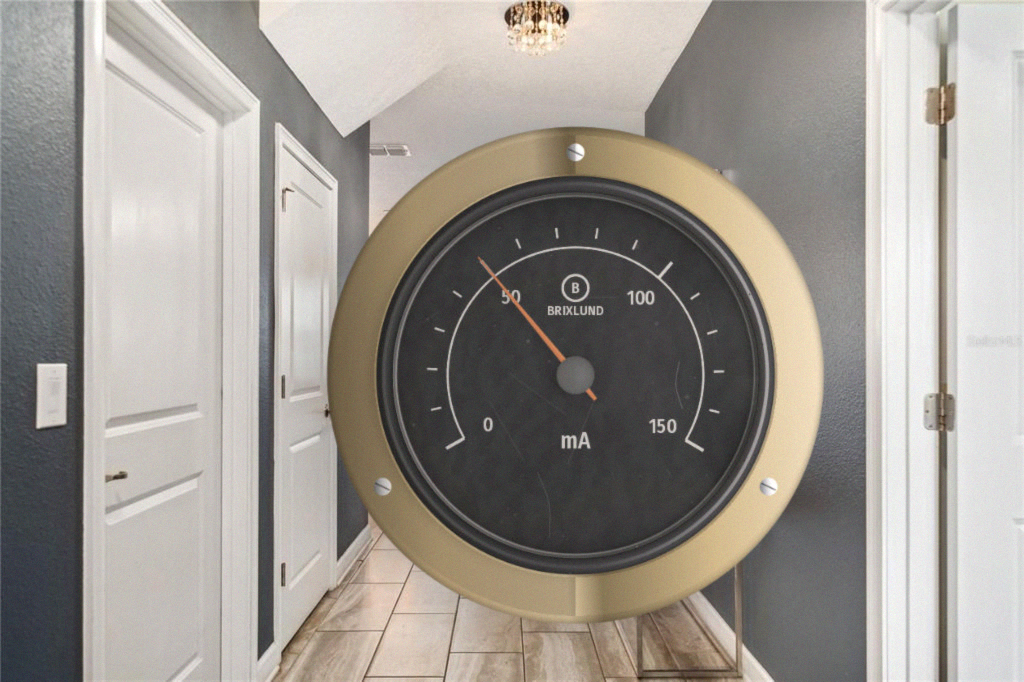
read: 50 mA
